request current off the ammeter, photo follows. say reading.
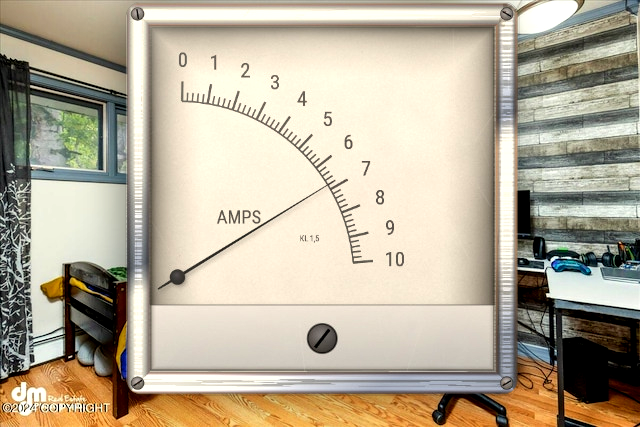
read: 6.8 A
